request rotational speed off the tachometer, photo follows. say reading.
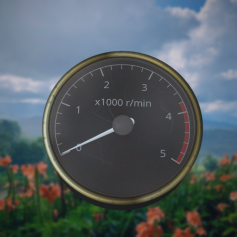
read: 0 rpm
